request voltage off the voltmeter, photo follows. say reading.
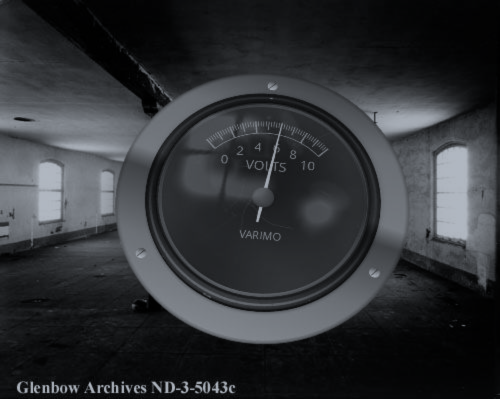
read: 6 V
